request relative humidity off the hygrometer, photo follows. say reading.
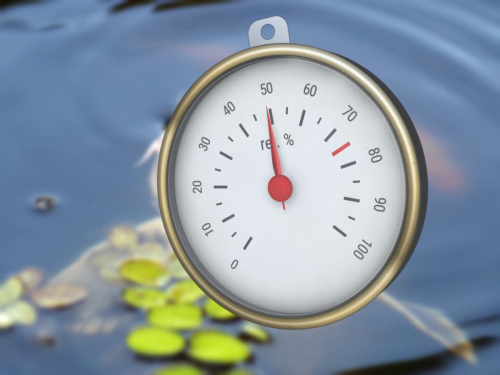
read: 50 %
